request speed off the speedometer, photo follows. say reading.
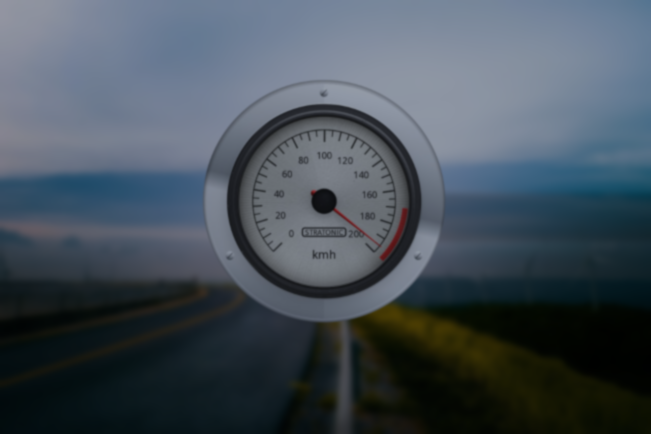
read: 195 km/h
